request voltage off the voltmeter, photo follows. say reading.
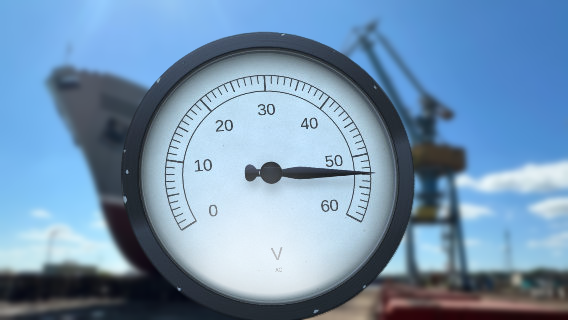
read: 53 V
